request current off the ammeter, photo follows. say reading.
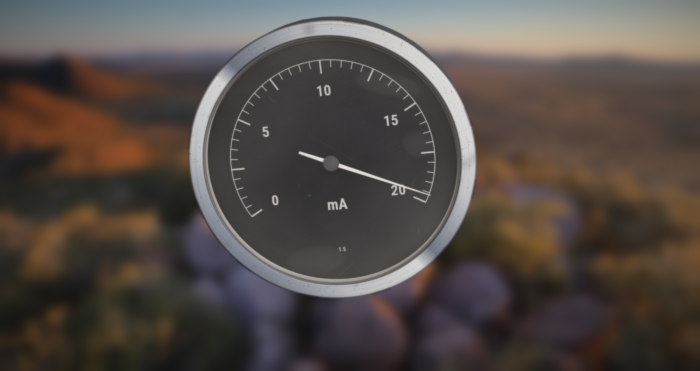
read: 19.5 mA
